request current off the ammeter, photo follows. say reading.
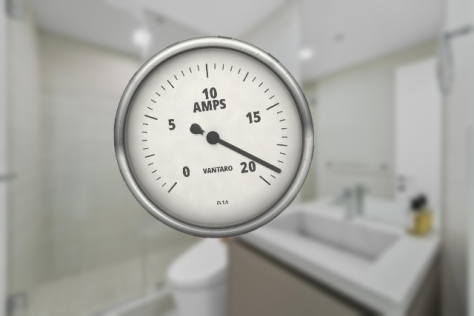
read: 19 A
